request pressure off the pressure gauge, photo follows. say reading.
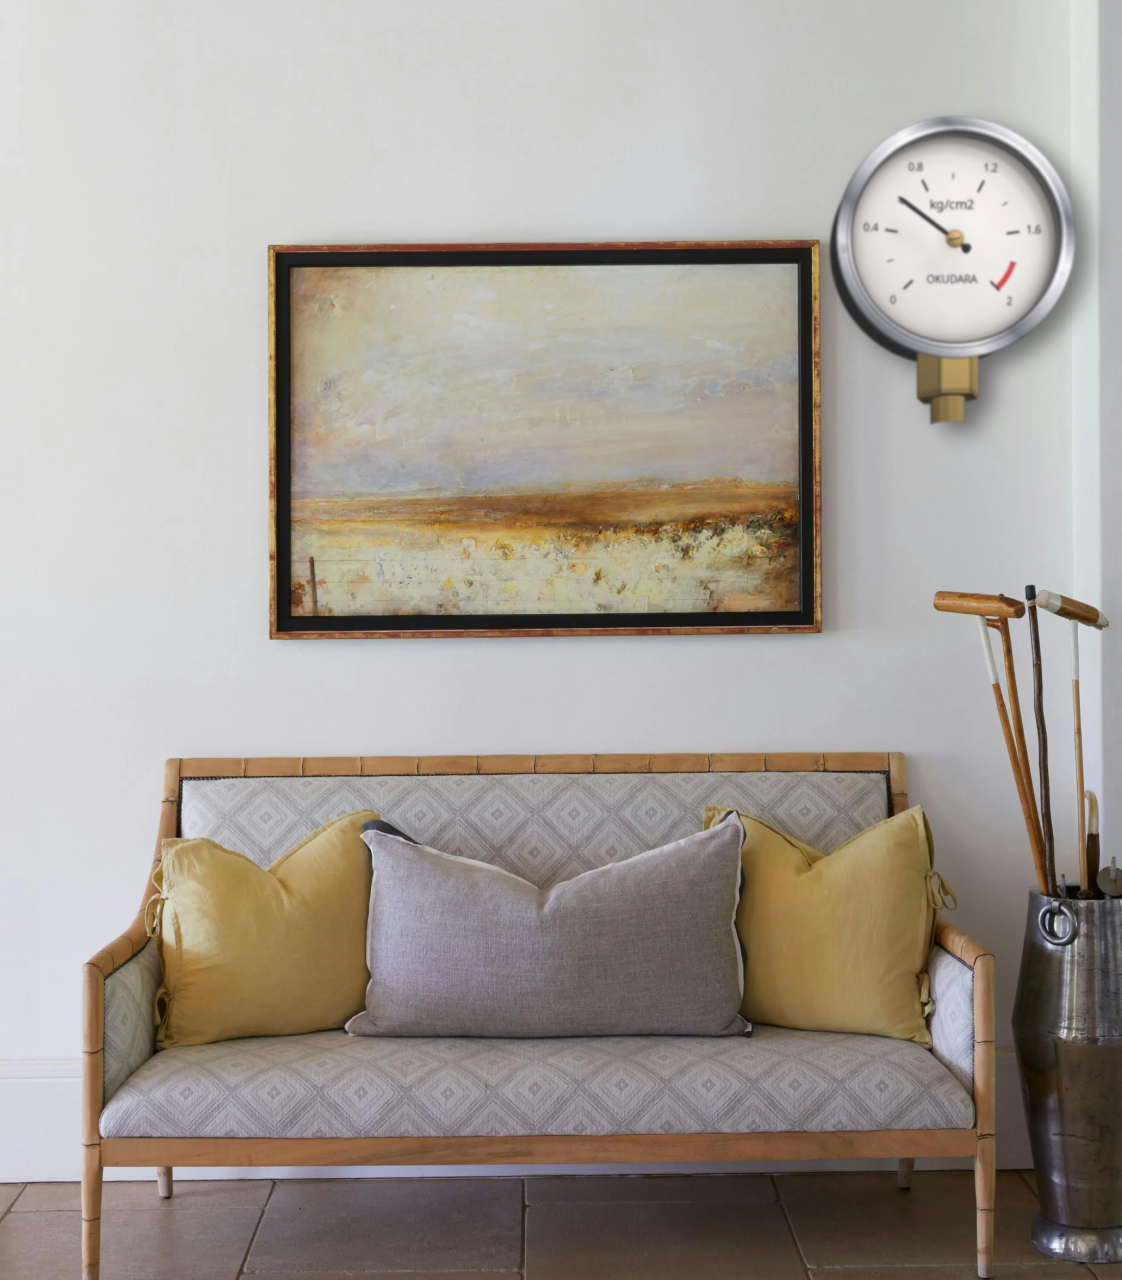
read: 0.6 kg/cm²
